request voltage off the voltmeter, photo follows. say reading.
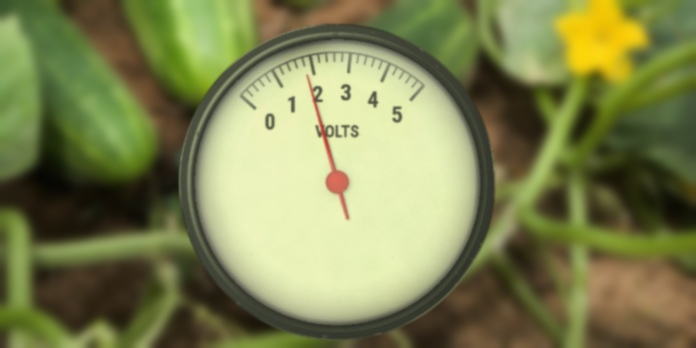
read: 1.8 V
